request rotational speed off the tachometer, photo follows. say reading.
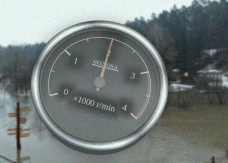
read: 2000 rpm
